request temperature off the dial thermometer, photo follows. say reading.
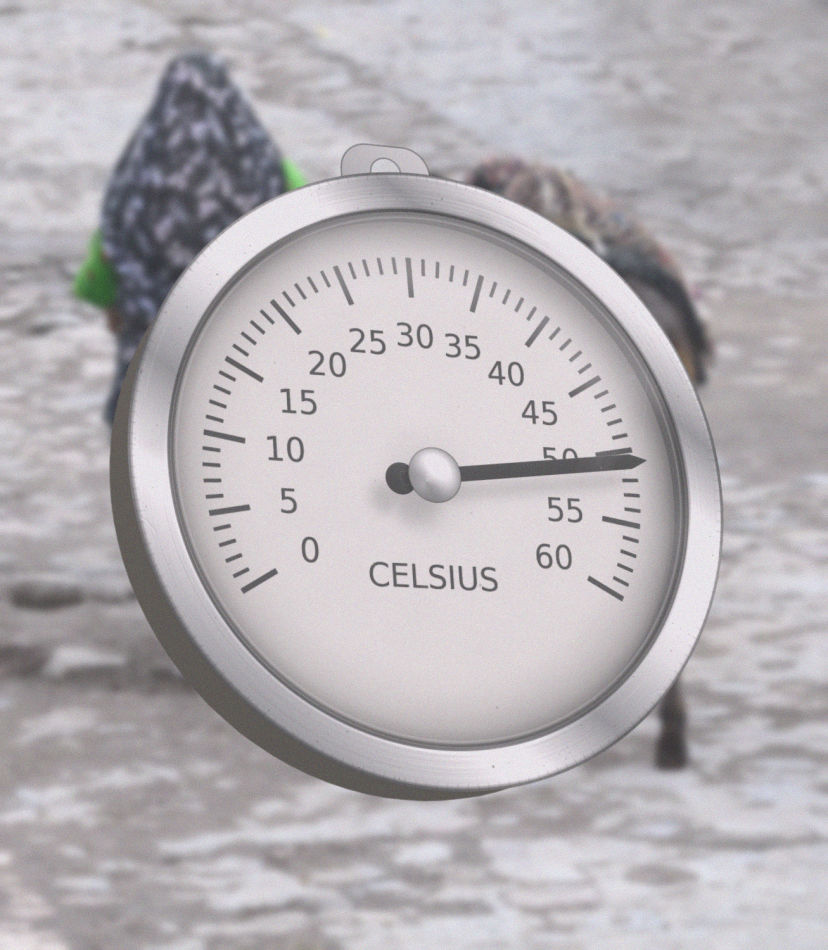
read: 51 °C
